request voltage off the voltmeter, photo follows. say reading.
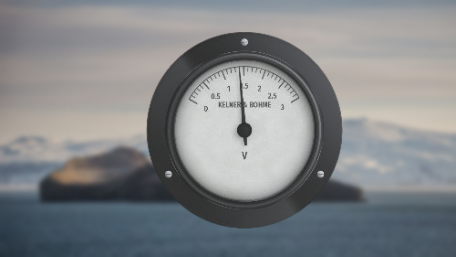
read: 1.4 V
